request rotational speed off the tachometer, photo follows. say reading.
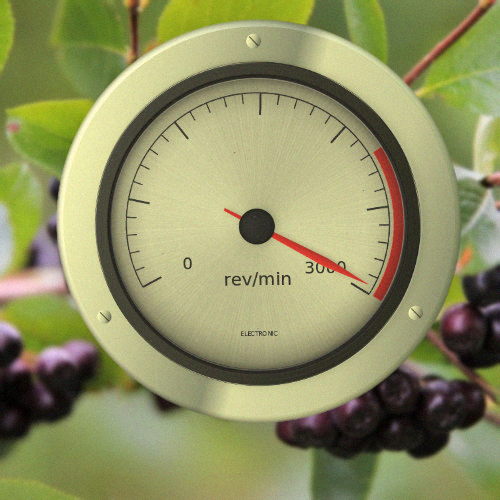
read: 2950 rpm
